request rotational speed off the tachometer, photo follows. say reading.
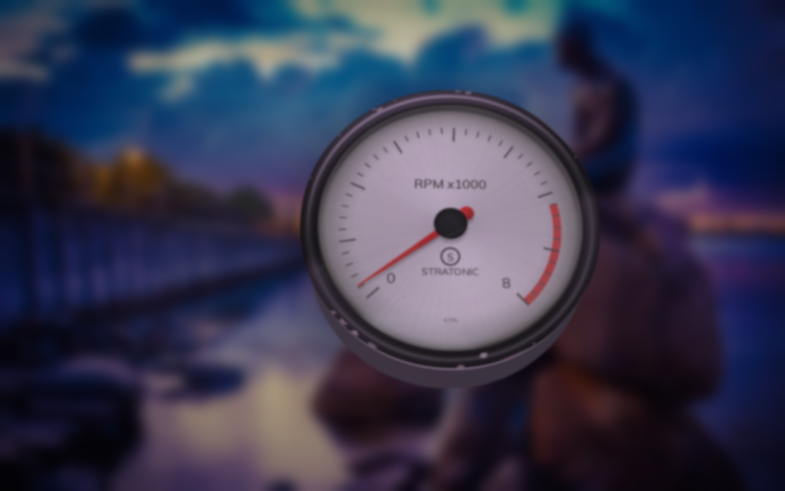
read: 200 rpm
